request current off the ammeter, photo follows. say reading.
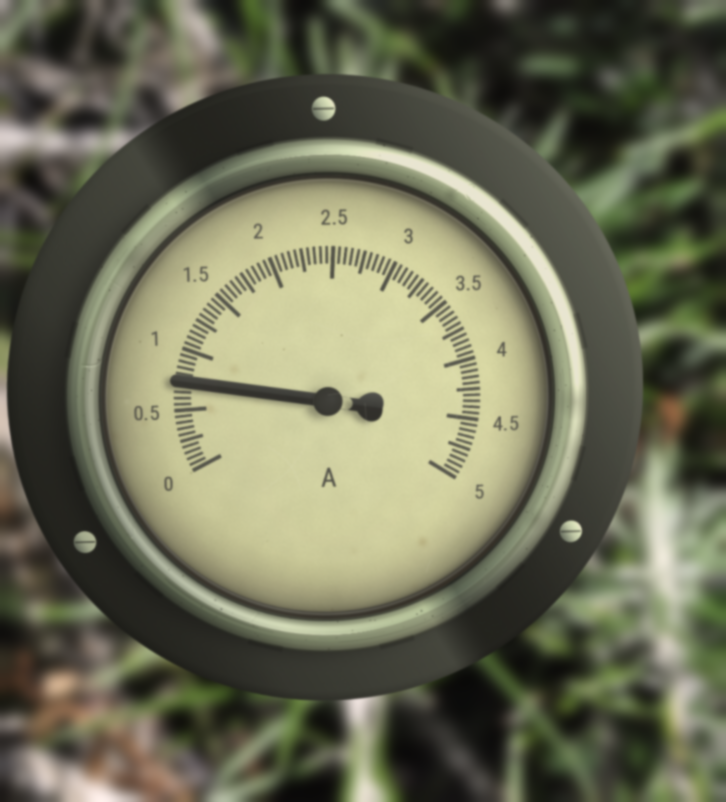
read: 0.75 A
